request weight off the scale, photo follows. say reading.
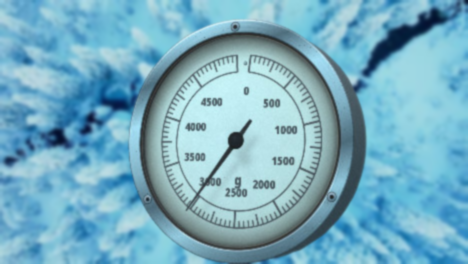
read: 3000 g
